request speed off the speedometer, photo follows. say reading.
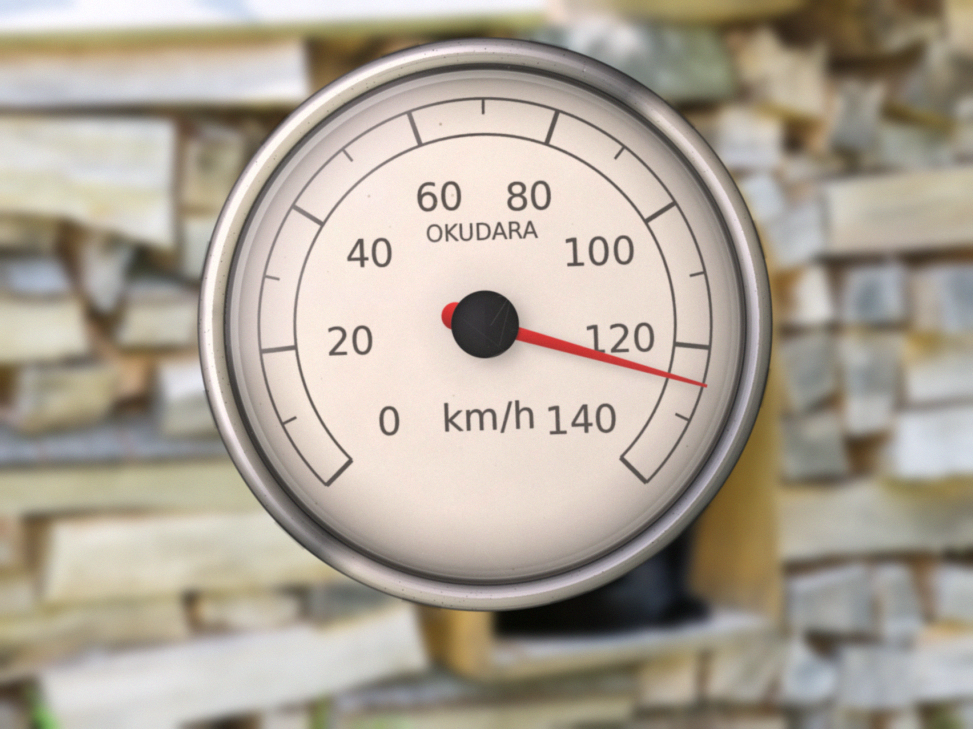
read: 125 km/h
